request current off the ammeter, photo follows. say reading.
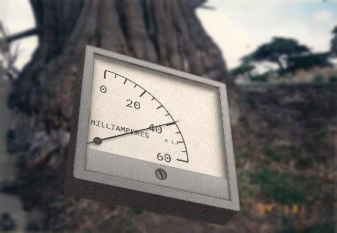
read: 40 mA
